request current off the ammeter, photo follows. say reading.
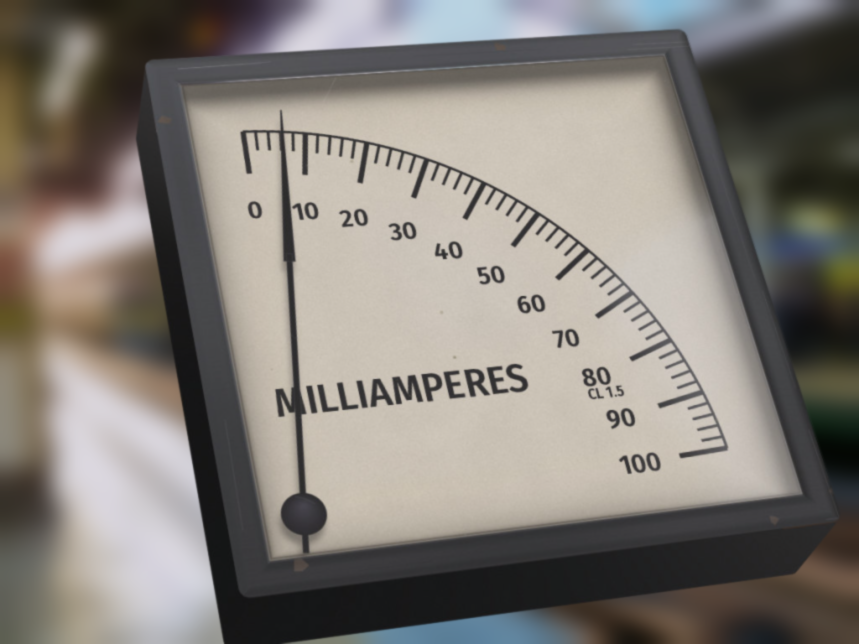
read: 6 mA
